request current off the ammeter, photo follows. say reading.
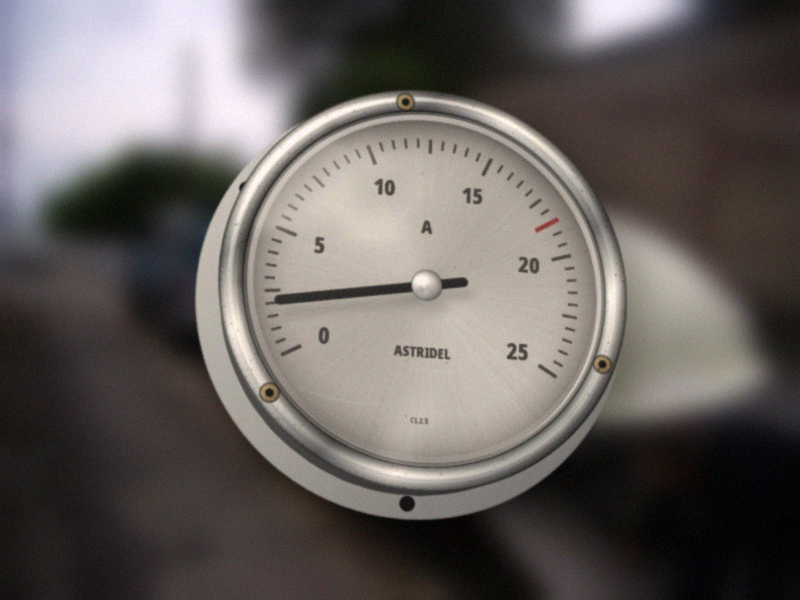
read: 2 A
